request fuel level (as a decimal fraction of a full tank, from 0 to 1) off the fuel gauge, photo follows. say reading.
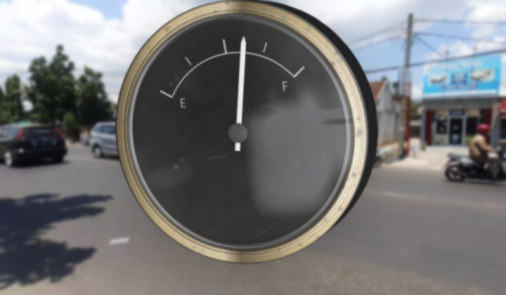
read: 0.625
